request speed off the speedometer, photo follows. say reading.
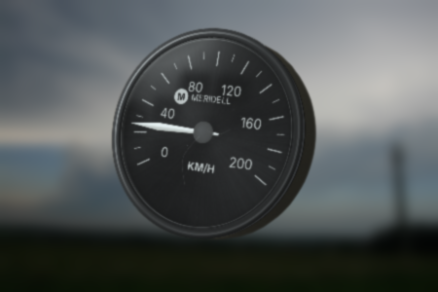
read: 25 km/h
